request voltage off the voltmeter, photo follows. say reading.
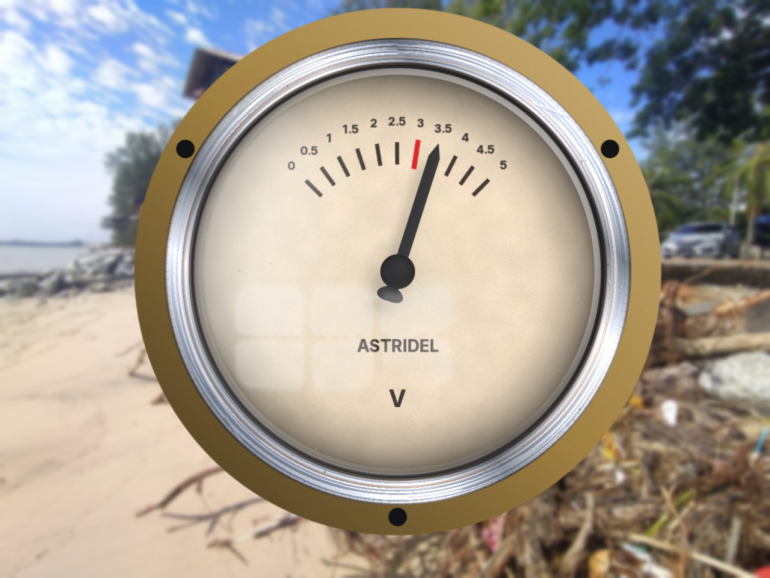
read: 3.5 V
